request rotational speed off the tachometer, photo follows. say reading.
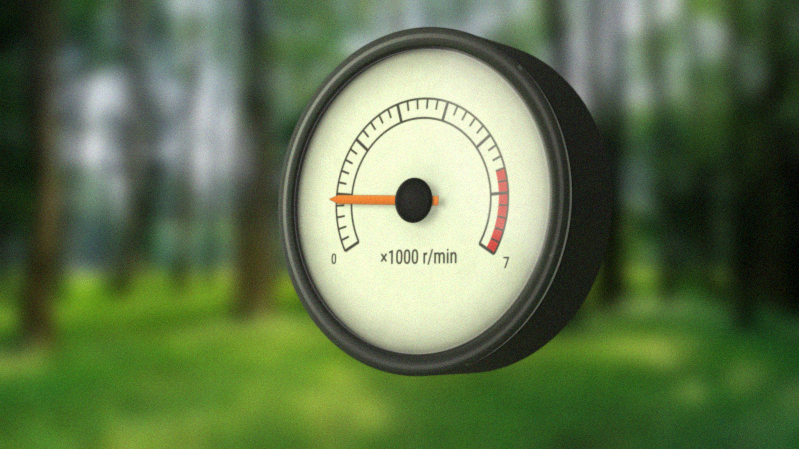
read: 900 rpm
